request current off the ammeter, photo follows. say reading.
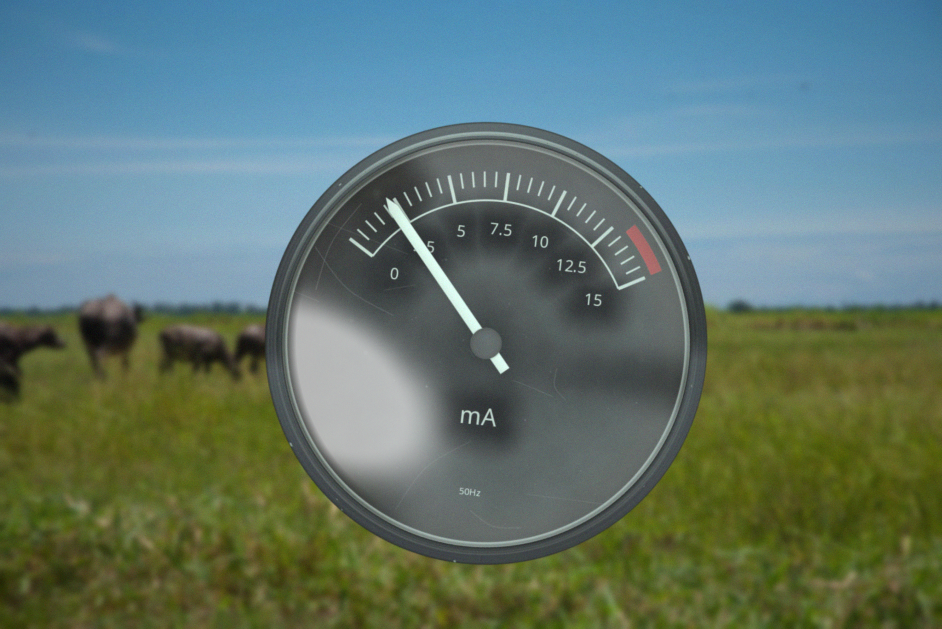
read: 2.25 mA
